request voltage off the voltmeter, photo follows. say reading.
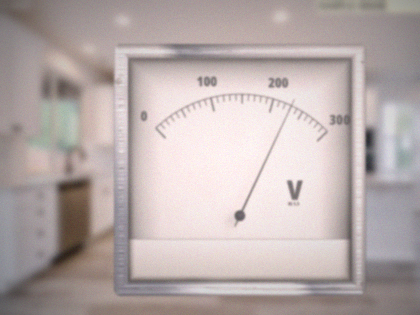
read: 230 V
